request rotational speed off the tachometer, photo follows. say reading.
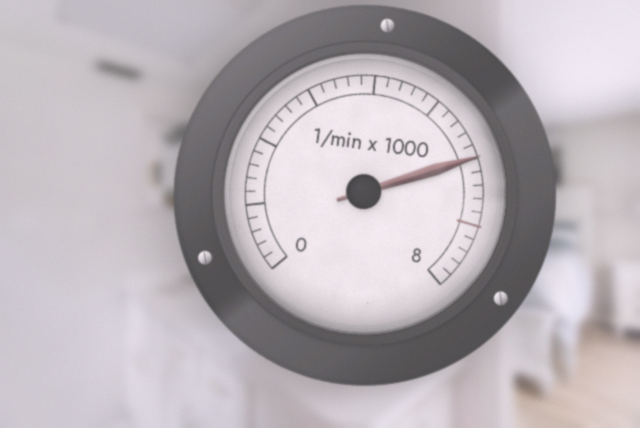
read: 6000 rpm
